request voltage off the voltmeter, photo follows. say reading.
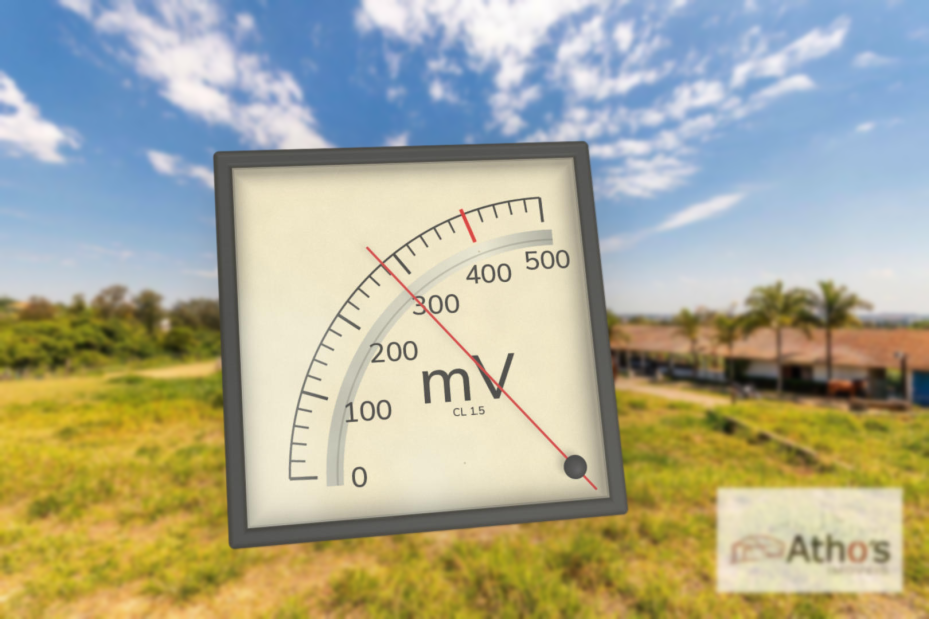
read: 280 mV
